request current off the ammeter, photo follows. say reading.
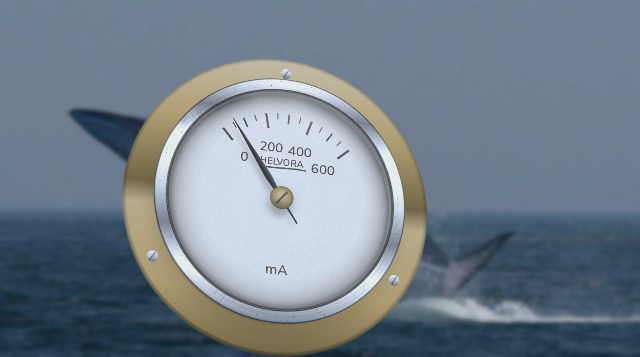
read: 50 mA
